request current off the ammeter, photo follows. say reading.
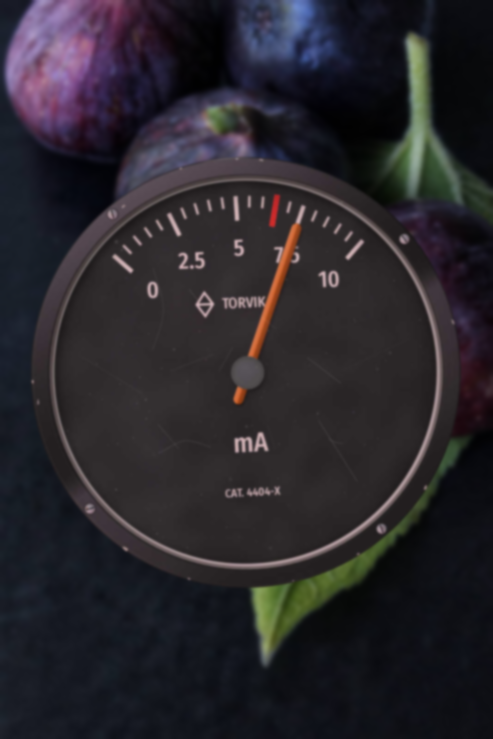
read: 7.5 mA
